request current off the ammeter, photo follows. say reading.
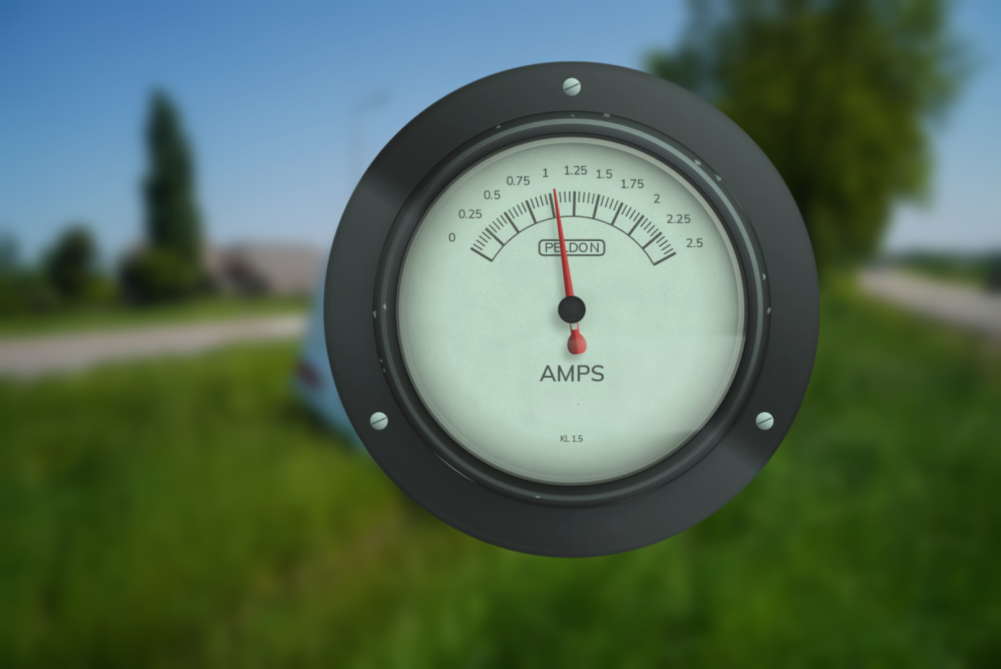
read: 1.05 A
